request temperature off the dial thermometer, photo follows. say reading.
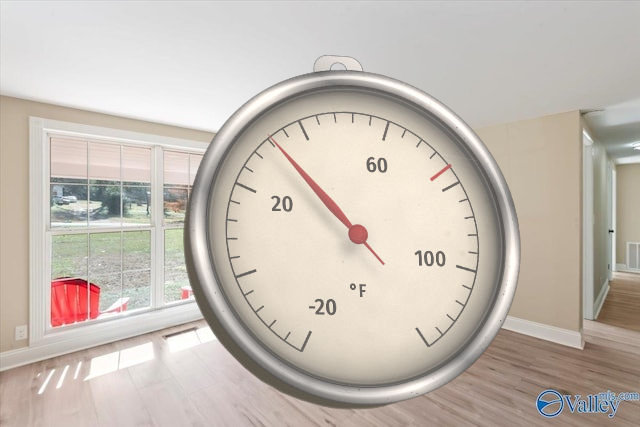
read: 32 °F
